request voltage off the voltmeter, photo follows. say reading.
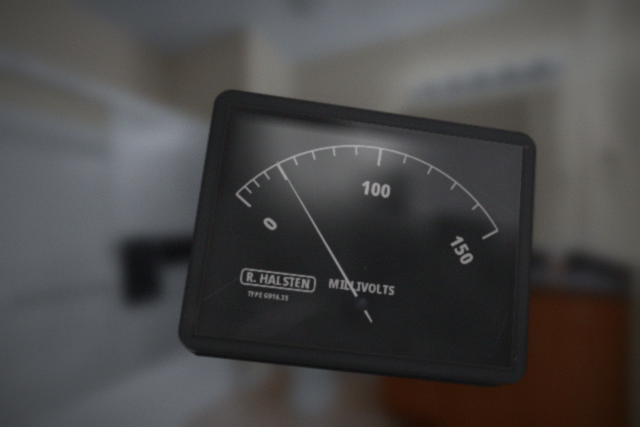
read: 50 mV
